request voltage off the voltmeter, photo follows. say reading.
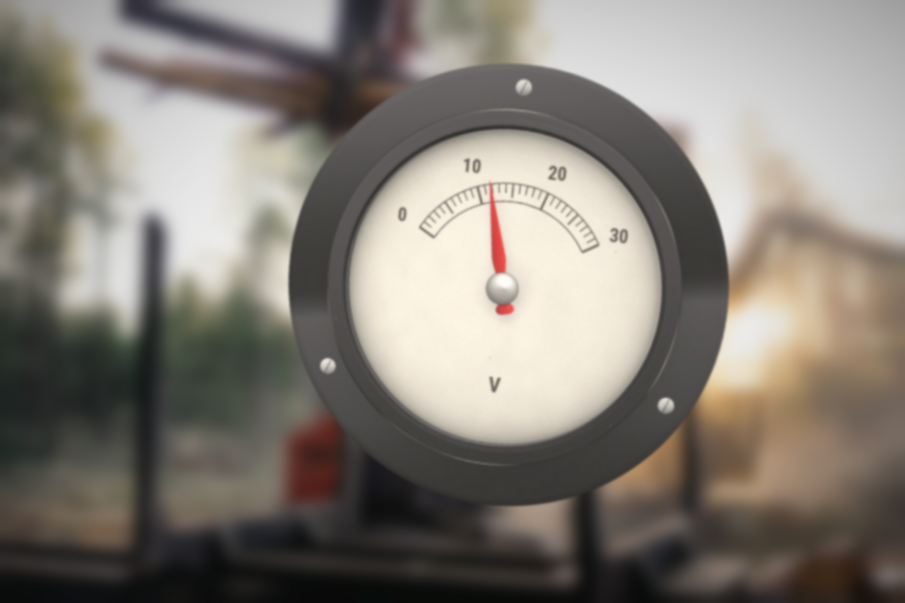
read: 12 V
